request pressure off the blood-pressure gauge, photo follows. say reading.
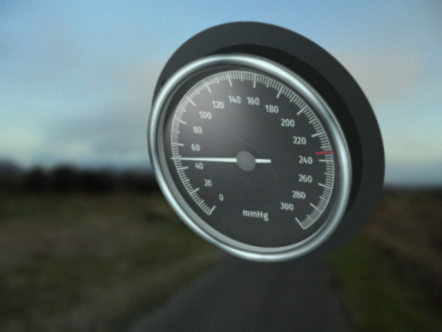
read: 50 mmHg
